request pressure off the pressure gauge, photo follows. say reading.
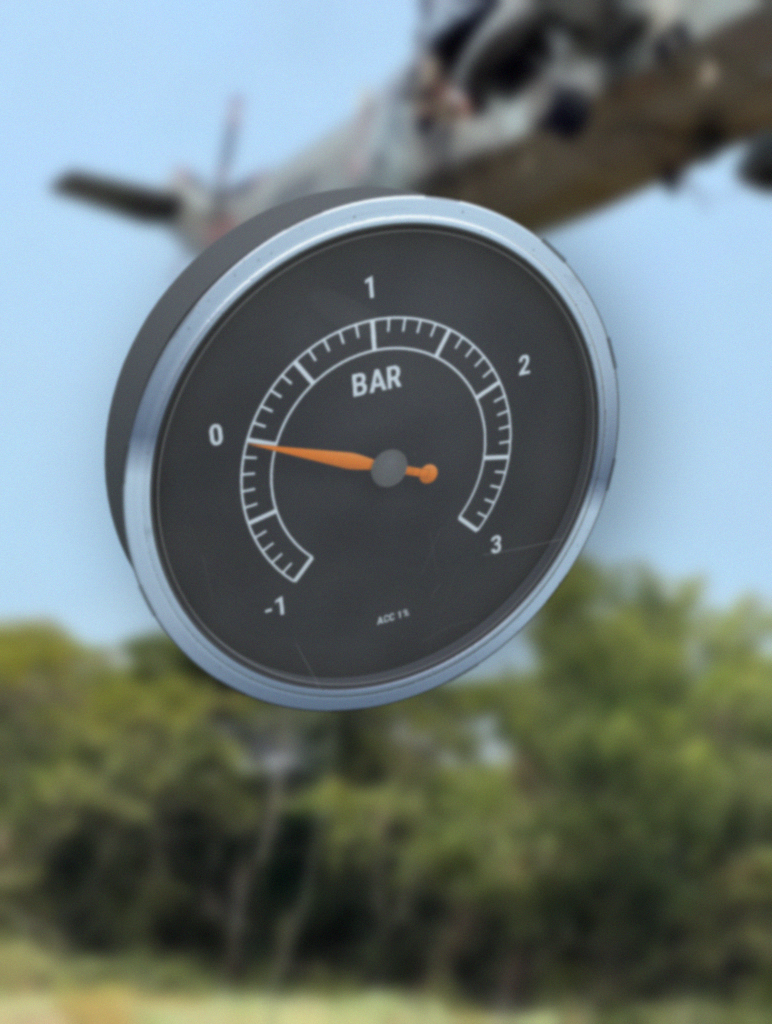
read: 0 bar
